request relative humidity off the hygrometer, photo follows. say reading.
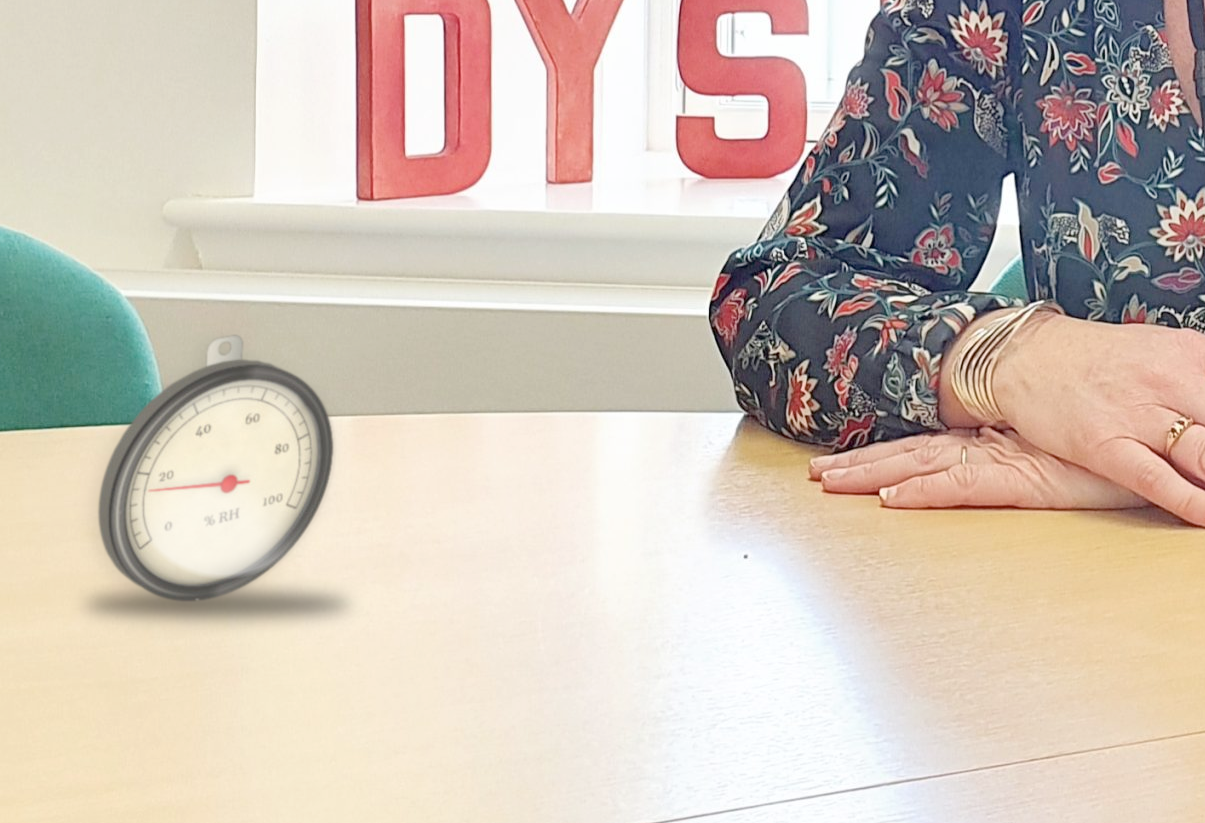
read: 16 %
